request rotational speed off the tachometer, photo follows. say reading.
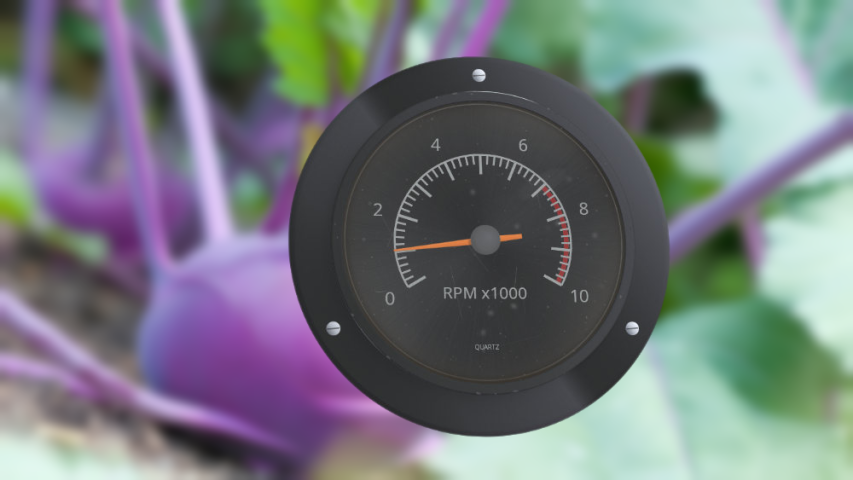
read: 1000 rpm
